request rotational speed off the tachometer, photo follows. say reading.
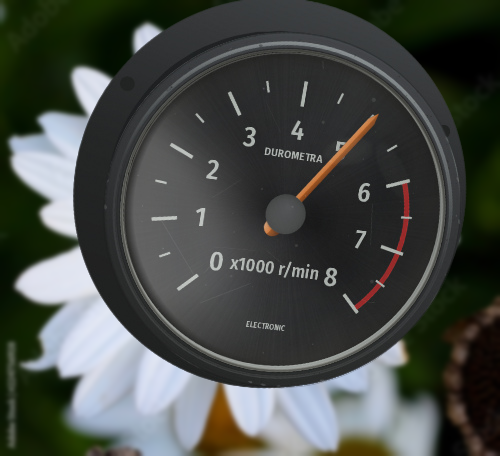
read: 5000 rpm
